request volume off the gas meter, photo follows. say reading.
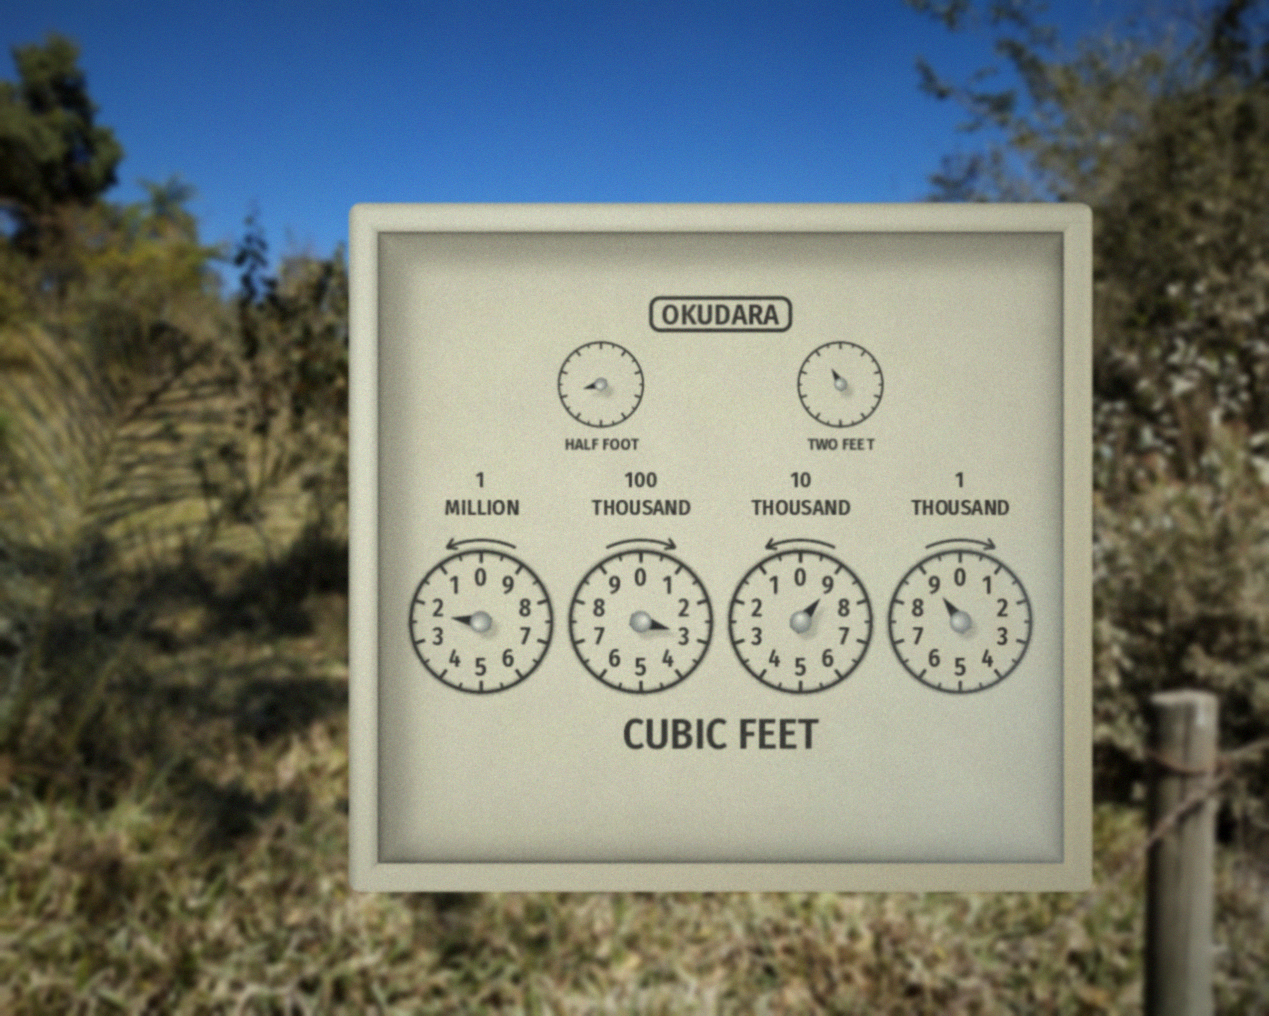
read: 228900 ft³
